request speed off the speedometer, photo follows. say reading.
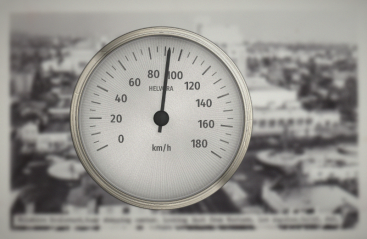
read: 92.5 km/h
